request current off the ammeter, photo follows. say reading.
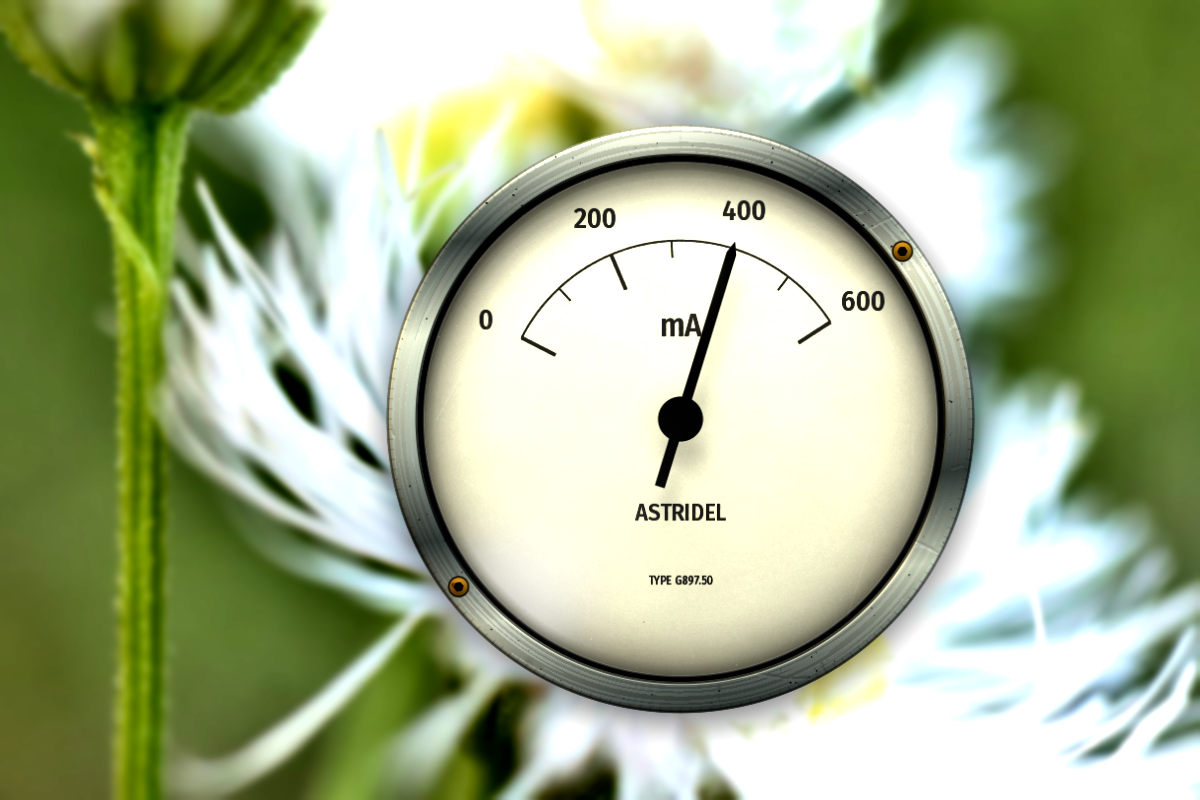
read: 400 mA
